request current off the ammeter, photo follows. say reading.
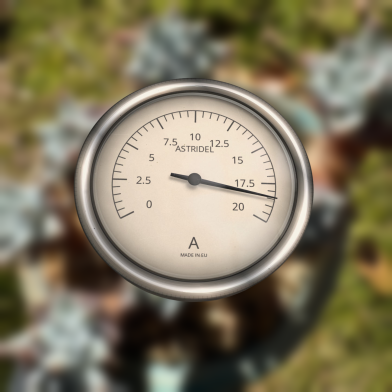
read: 18.5 A
